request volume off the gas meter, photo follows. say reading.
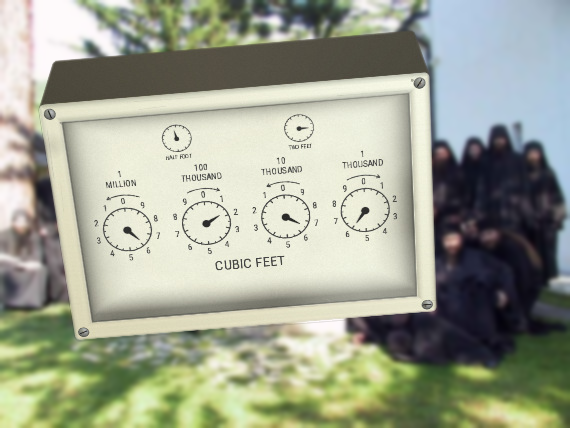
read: 616600 ft³
